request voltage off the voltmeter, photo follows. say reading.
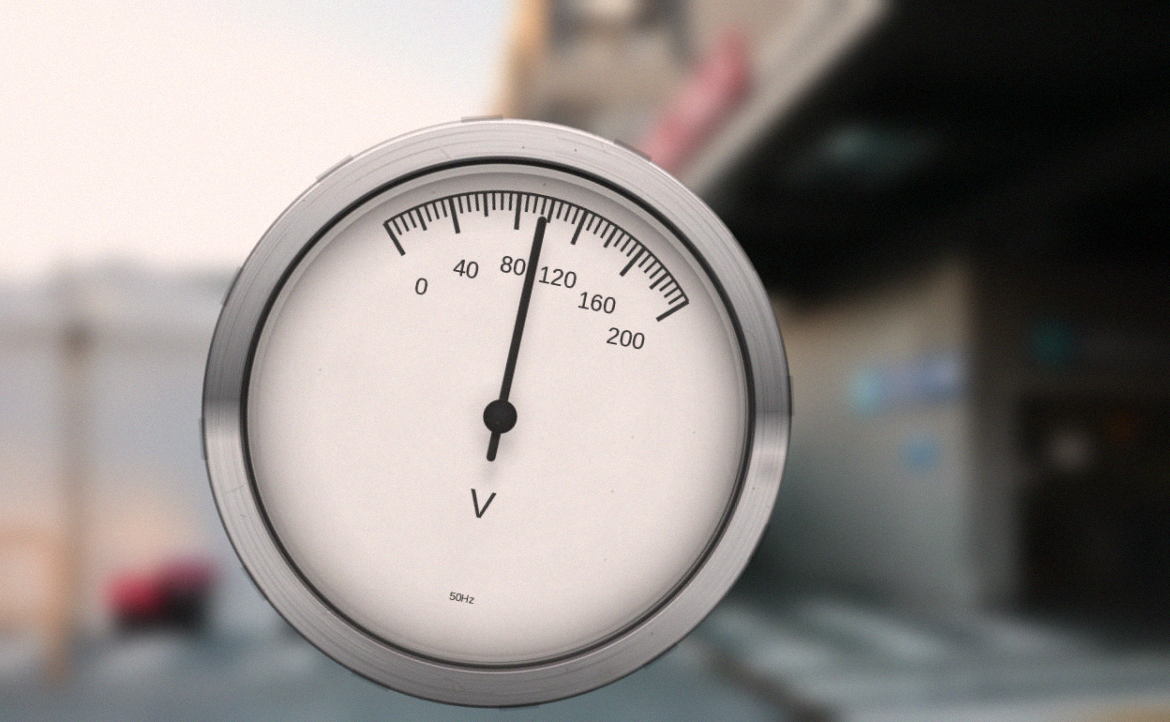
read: 95 V
